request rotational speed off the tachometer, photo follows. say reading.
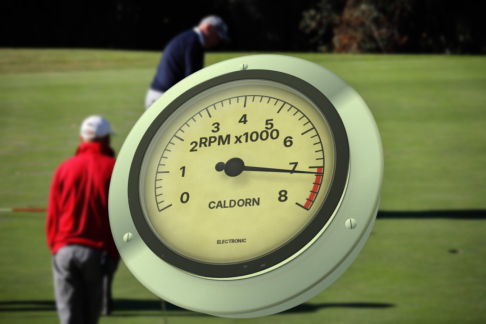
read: 7200 rpm
